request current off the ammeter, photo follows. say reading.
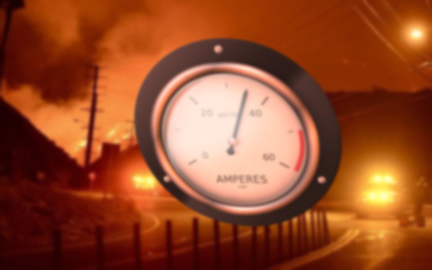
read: 35 A
